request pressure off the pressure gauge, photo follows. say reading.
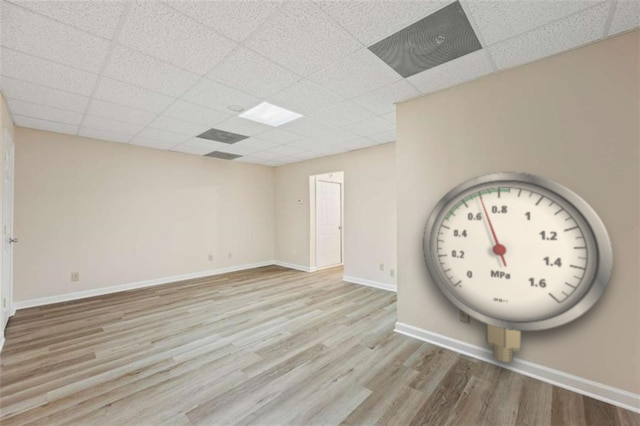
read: 0.7 MPa
